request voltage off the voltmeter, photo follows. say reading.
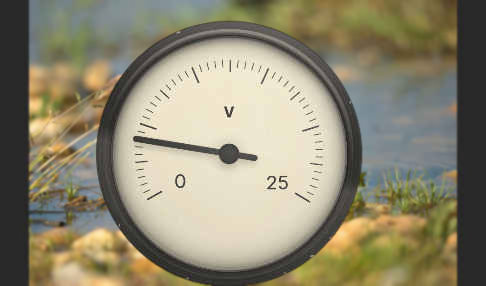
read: 4 V
